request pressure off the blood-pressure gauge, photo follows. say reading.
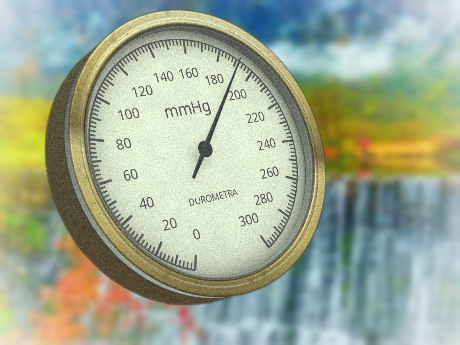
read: 190 mmHg
